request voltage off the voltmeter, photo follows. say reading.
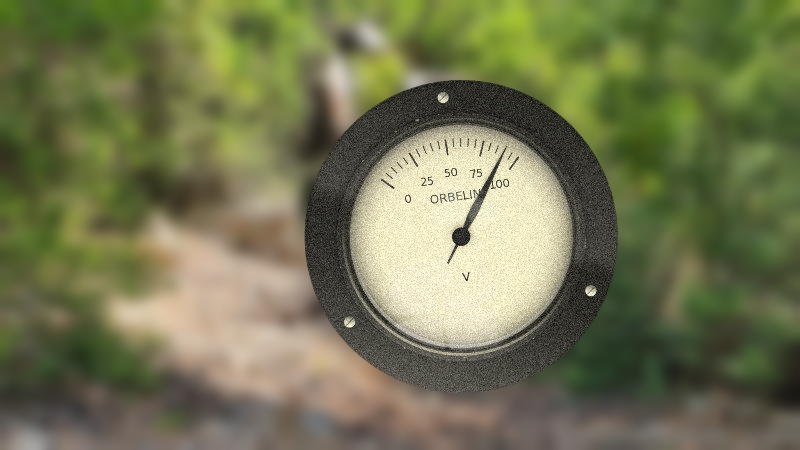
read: 90 V
